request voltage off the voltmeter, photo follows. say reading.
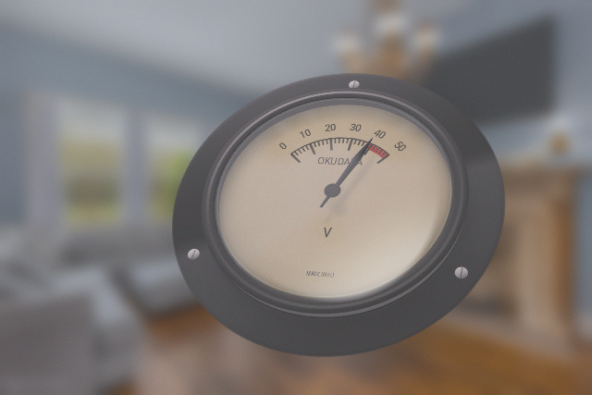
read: 40 V
